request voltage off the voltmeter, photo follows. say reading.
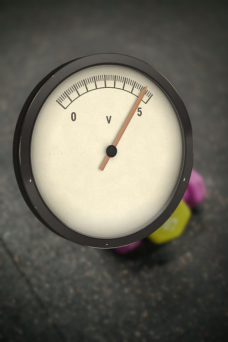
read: 4.5 V
